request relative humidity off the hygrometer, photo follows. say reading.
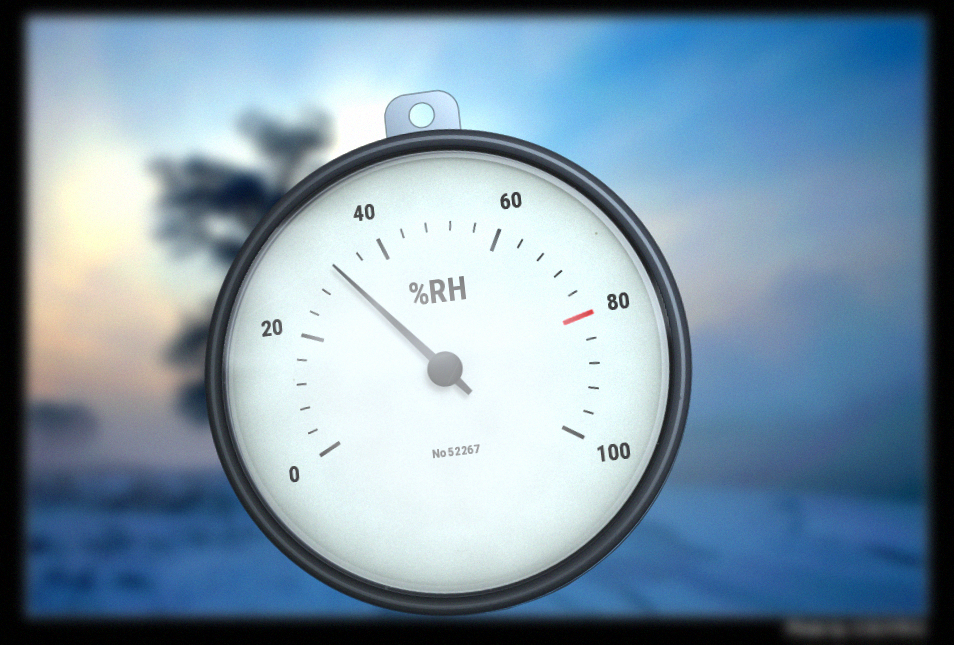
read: 32 %
